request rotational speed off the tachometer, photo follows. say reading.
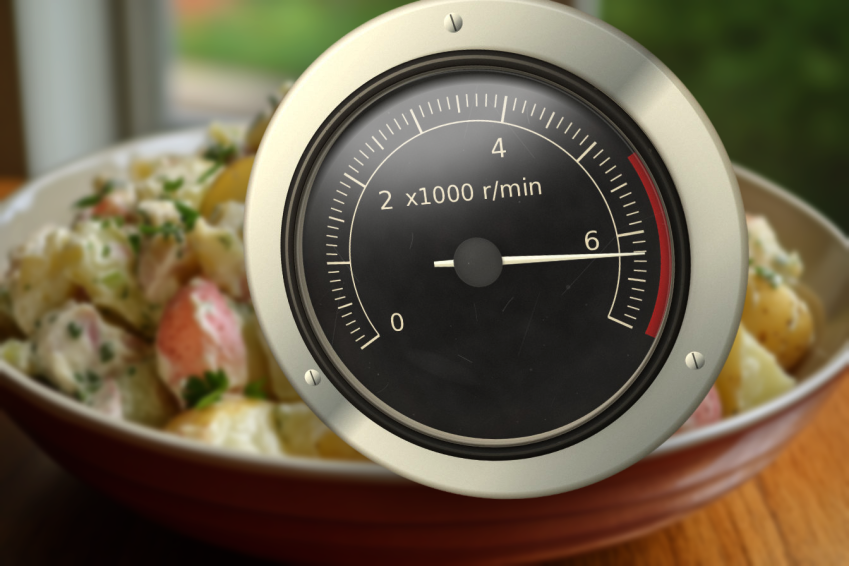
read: 6200 rpm
